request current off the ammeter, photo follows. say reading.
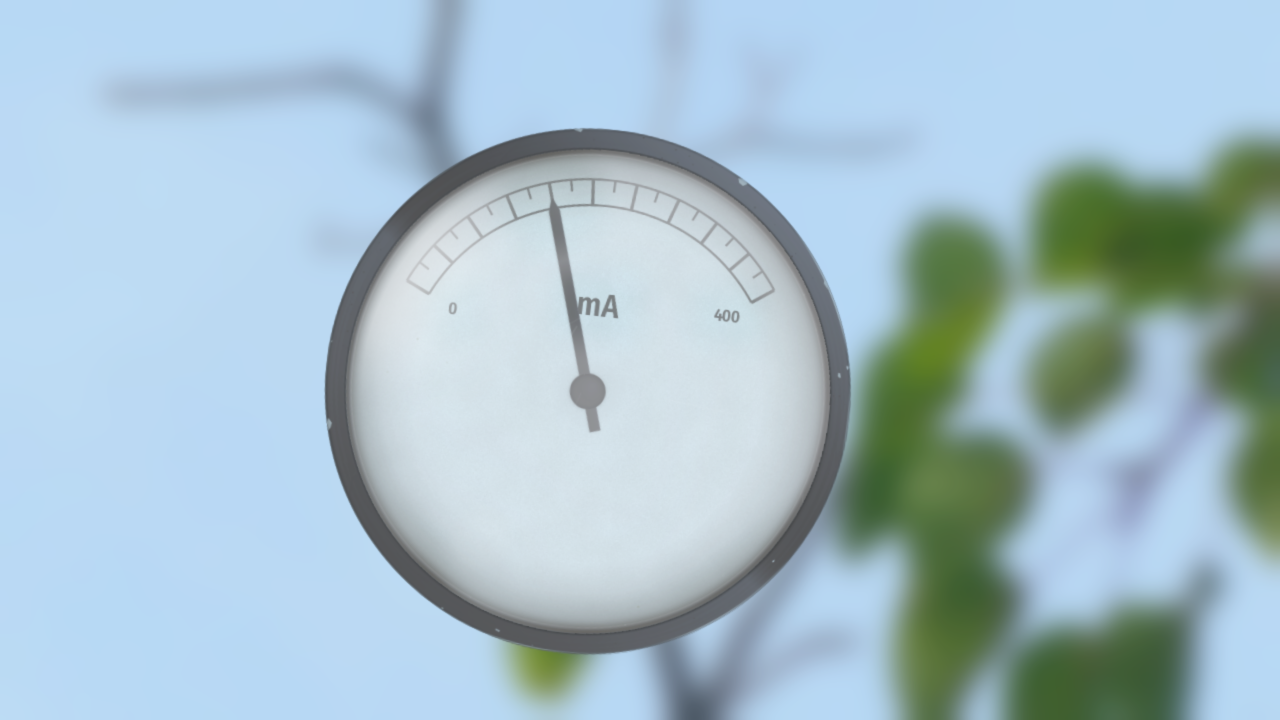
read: 160 mA
